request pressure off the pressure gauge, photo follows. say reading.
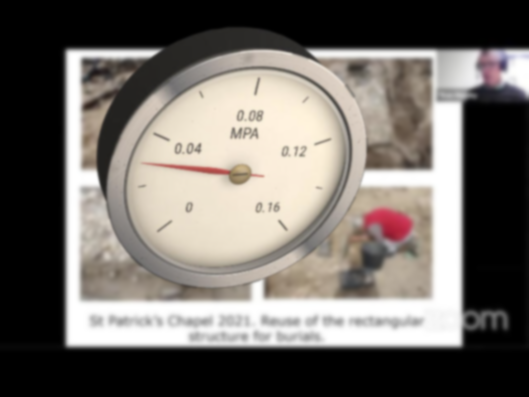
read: 0.03 MPa
